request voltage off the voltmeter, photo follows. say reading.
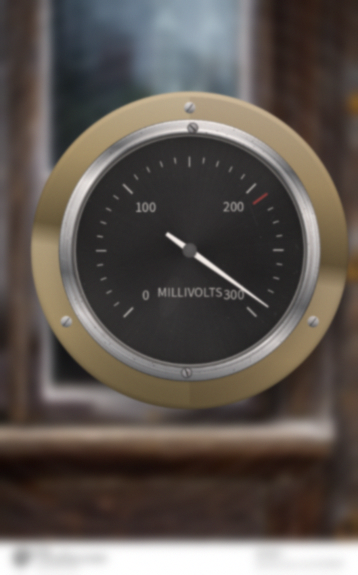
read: 290 mV
